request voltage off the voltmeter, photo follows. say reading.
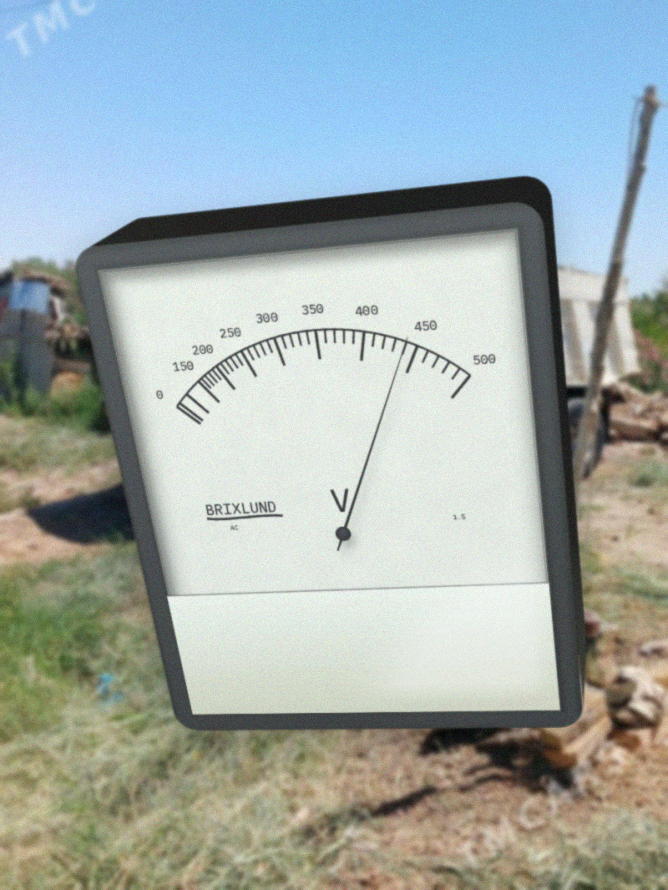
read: 440 V
